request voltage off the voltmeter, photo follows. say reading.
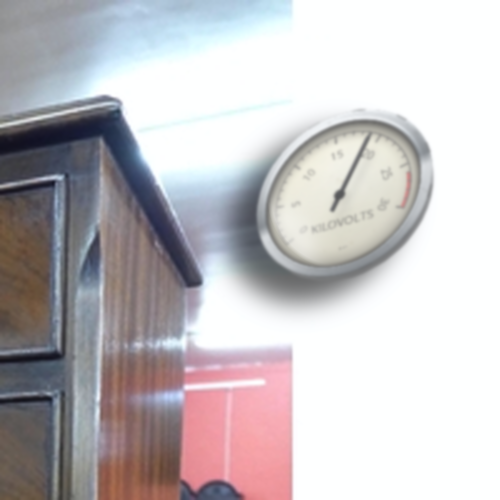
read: 19 kV
